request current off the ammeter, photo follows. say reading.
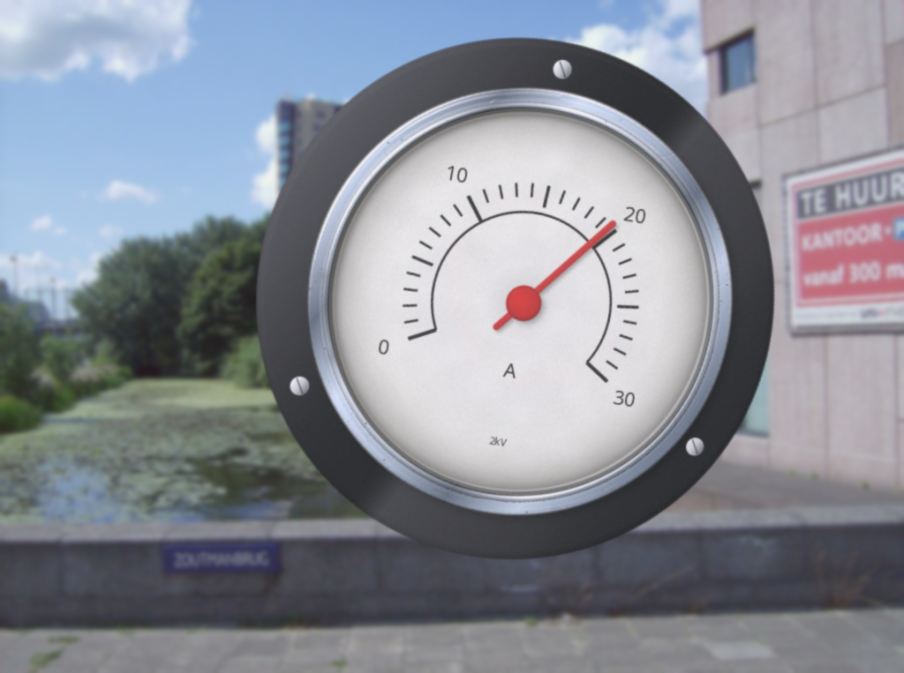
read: 19.5 A
